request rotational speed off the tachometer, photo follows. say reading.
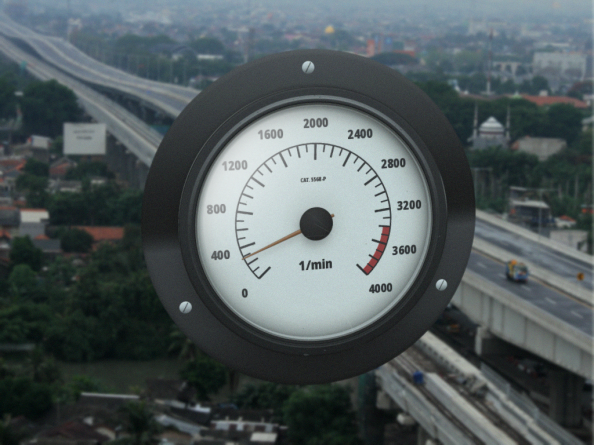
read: 300 rpm
